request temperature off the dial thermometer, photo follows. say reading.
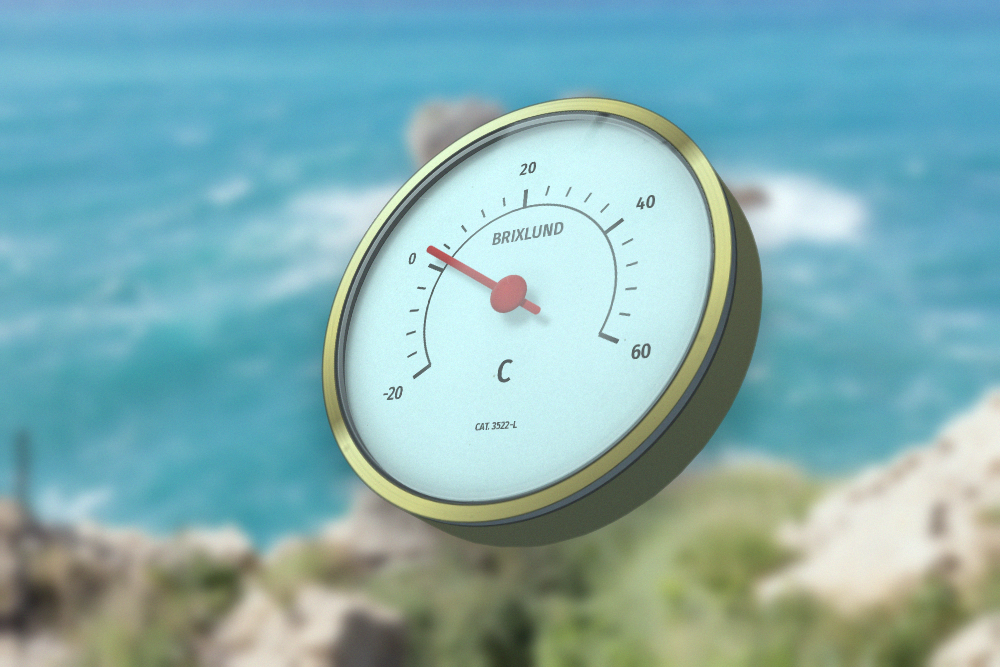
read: 2 °C
